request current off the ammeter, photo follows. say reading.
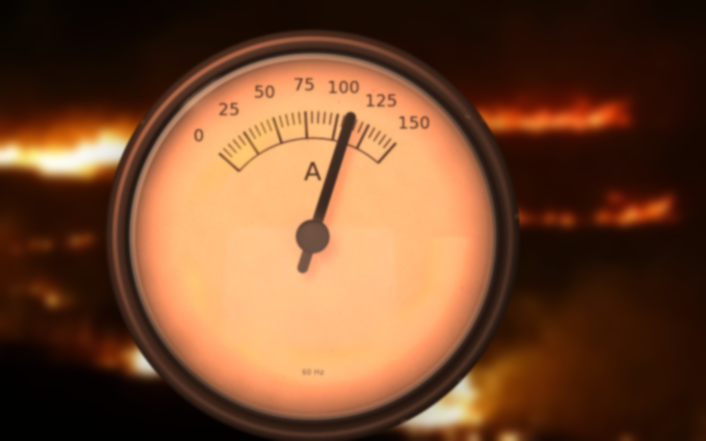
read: 110 A
